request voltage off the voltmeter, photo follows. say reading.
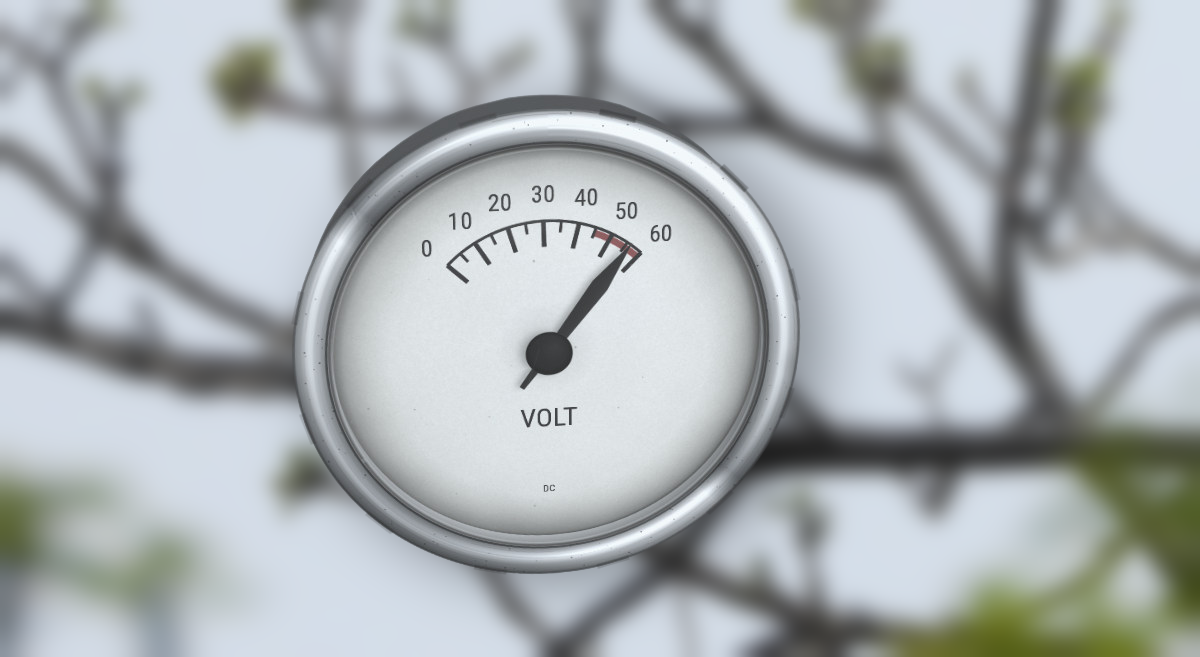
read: 55 V
